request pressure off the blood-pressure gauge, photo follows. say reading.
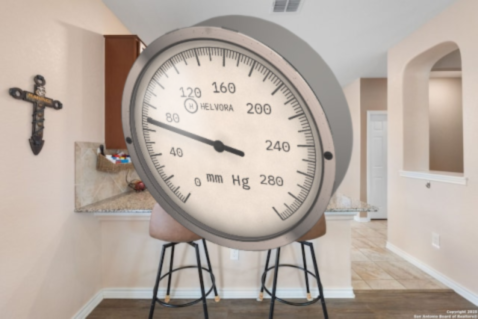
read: 70 mmHg
